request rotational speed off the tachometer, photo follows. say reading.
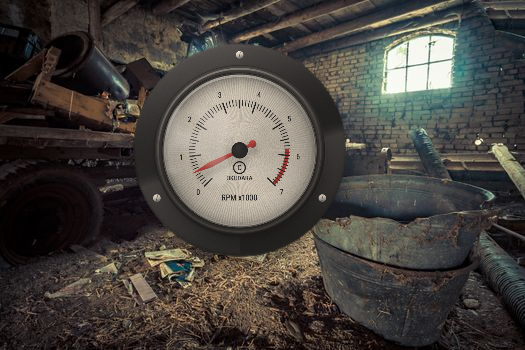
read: 500 rpm
